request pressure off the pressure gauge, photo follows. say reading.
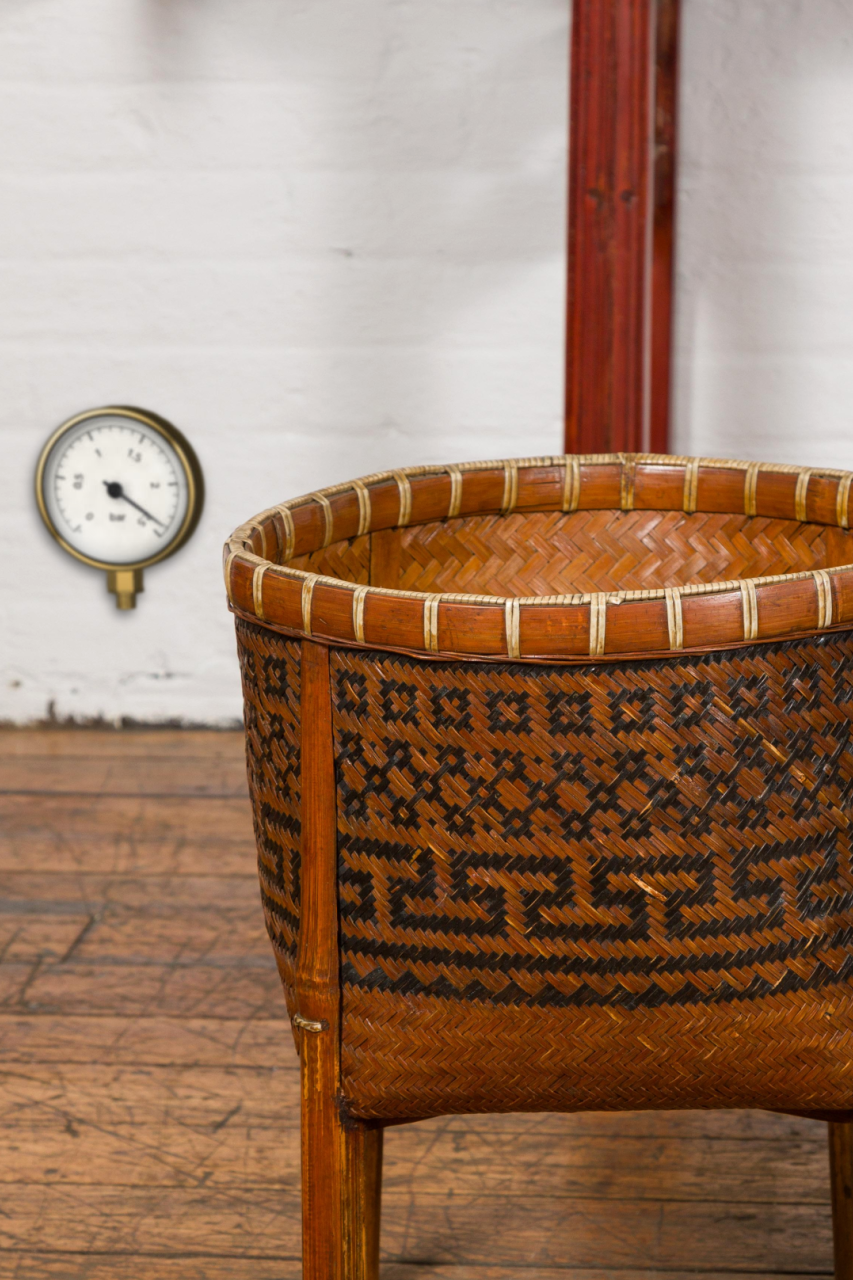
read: 2.4 bar
